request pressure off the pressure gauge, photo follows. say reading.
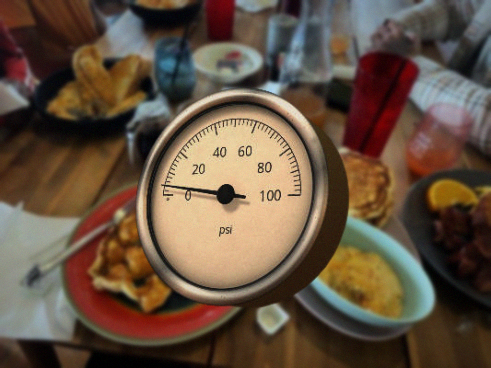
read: 4 psi
